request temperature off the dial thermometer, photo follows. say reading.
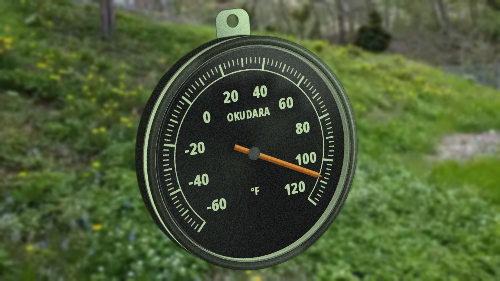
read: 108 °F
